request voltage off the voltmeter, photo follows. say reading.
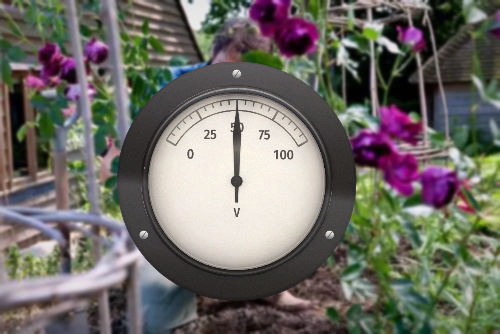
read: 50 V
